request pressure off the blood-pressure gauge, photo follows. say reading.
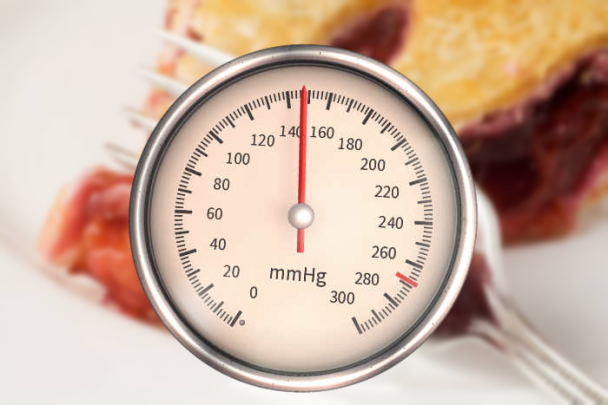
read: 148 mmHg
